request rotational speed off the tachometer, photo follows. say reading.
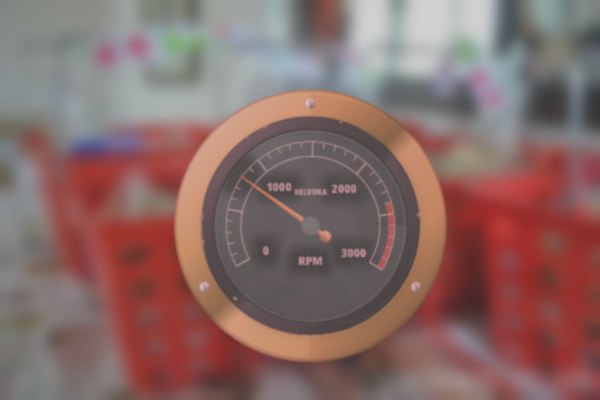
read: 800 rpm
